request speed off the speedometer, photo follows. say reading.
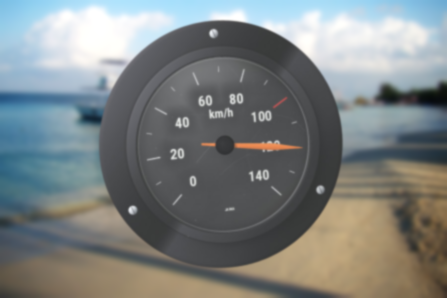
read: 120 km/h
